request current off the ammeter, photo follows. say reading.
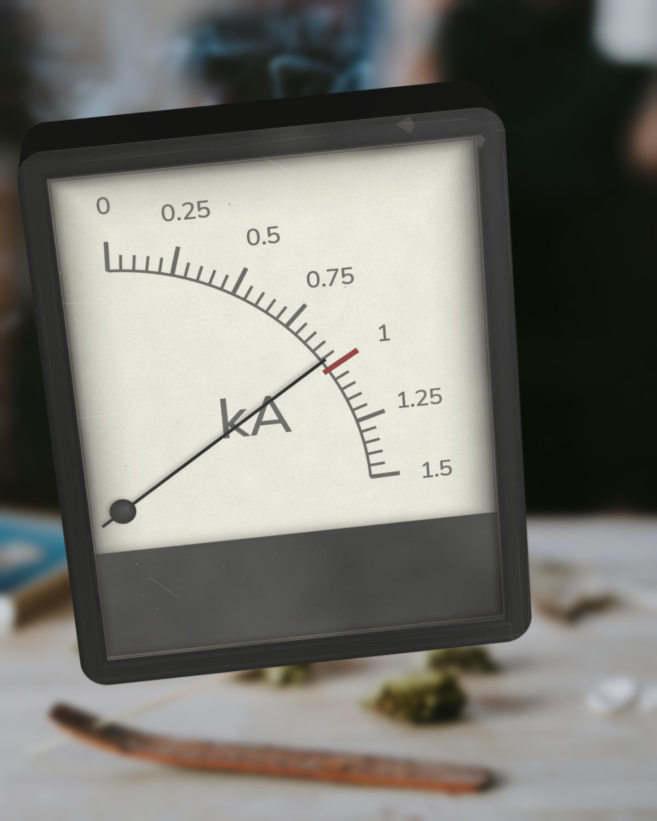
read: 0.95 kA
